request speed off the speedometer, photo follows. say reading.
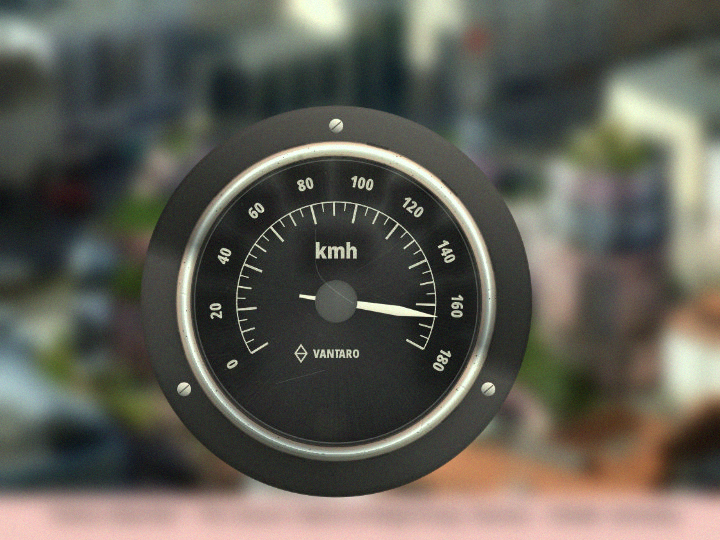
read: 165 km/h
